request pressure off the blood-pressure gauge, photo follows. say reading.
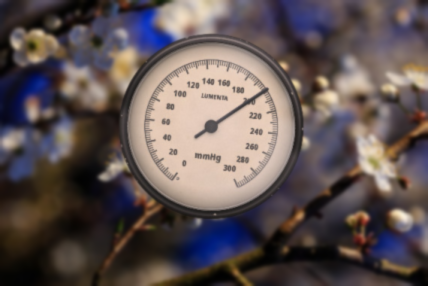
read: 200 mmHg
